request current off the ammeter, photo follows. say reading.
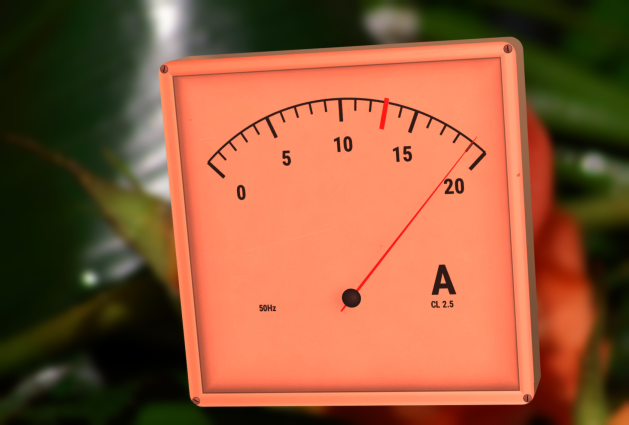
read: 19 A
